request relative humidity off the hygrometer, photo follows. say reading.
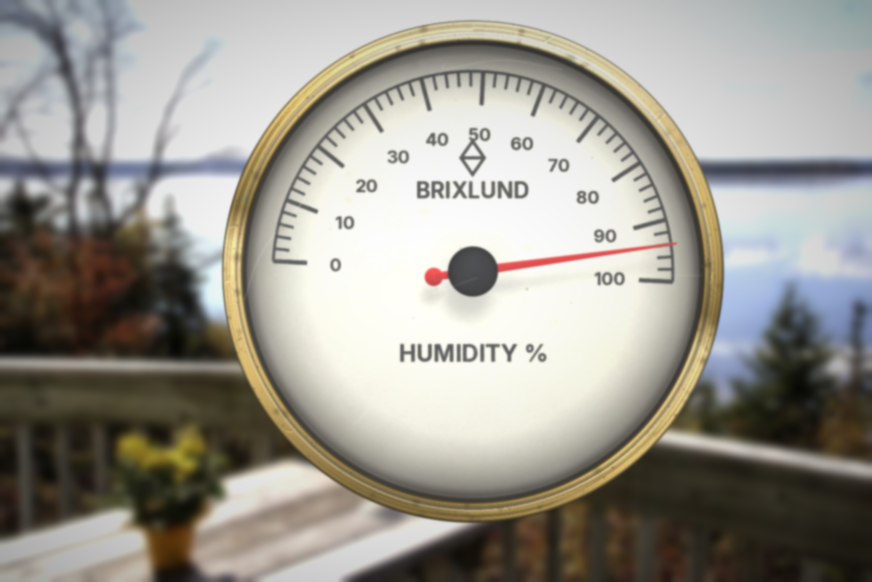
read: 94 %
